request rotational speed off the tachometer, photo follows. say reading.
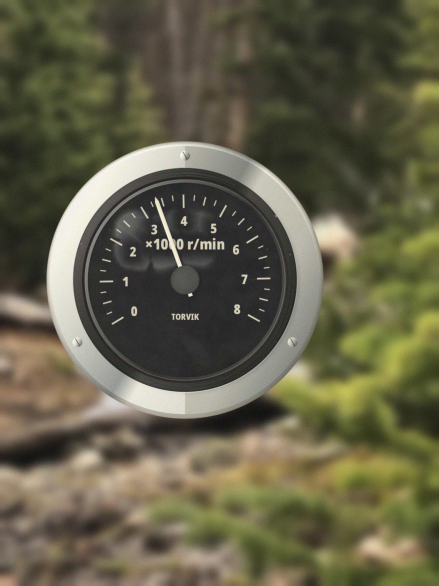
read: 3375 rpm
